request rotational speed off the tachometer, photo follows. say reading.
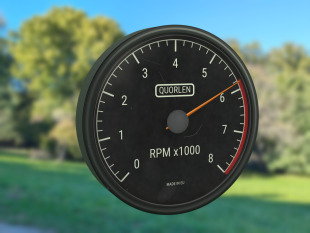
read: 5800 rpm
